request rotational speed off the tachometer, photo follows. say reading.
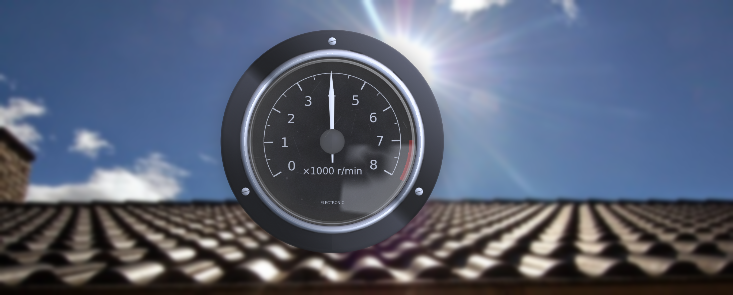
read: 4000 rpm
